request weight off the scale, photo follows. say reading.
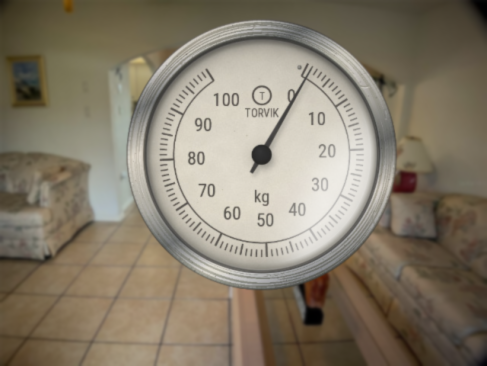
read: 1 kg
